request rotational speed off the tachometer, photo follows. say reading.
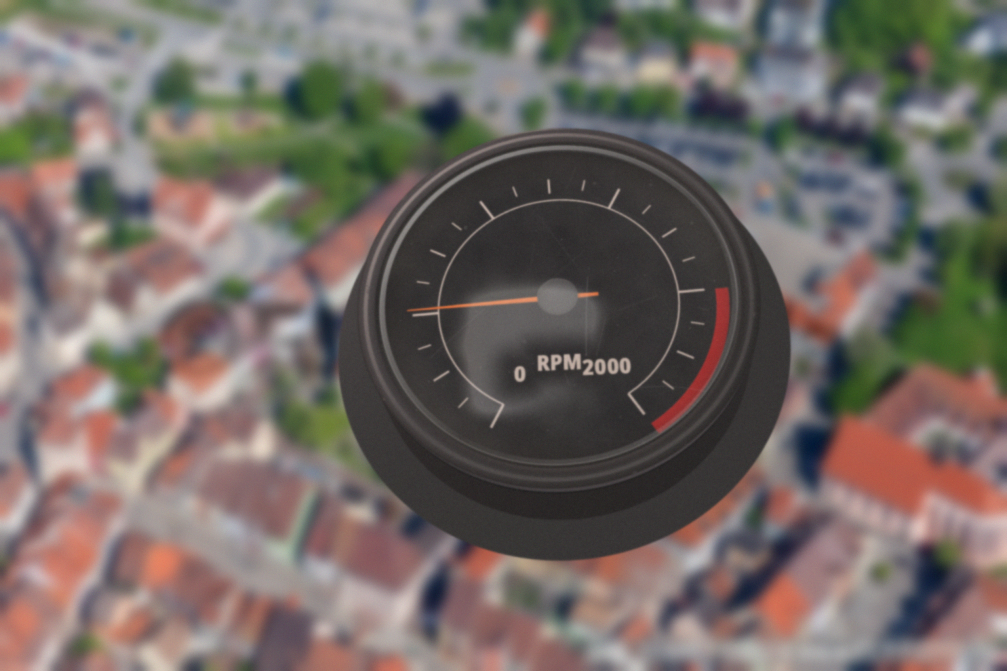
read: 400 rpm
